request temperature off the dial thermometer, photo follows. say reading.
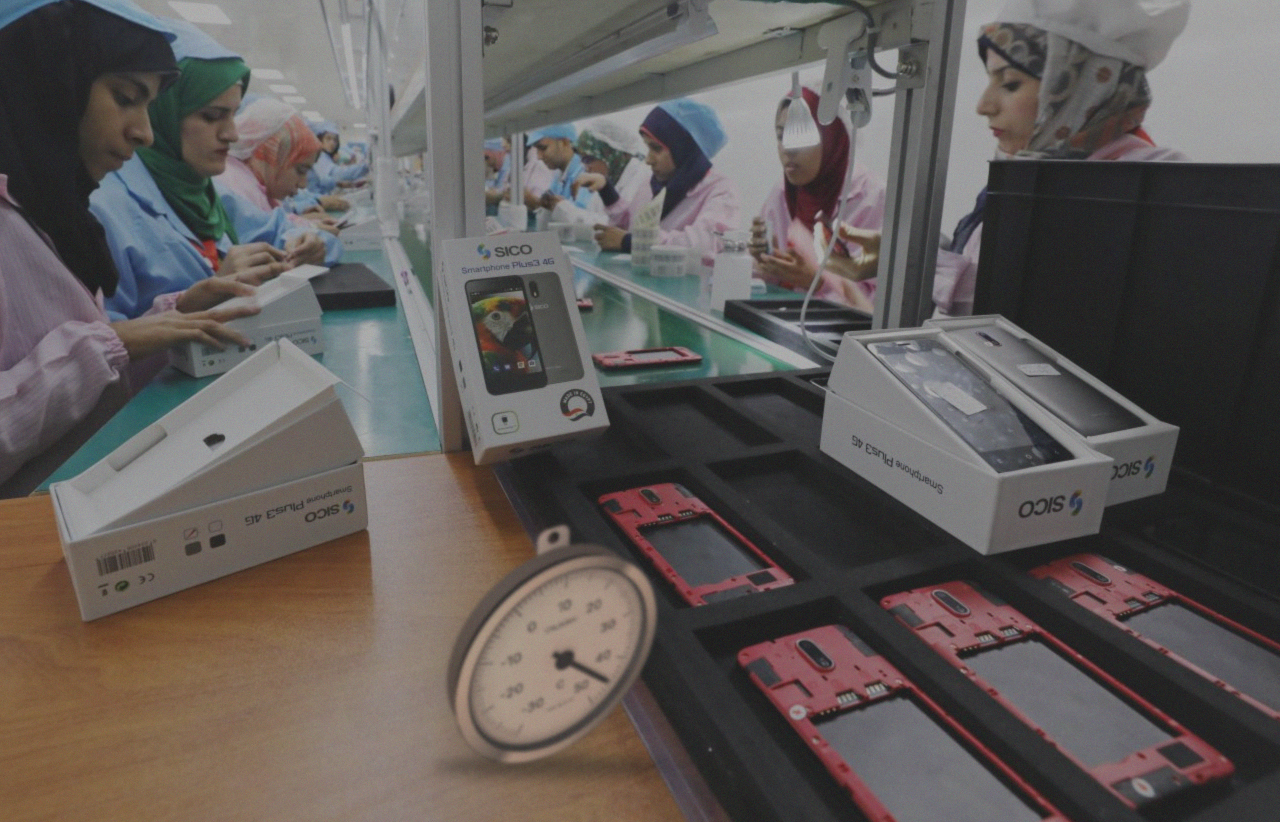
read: 45 °C
